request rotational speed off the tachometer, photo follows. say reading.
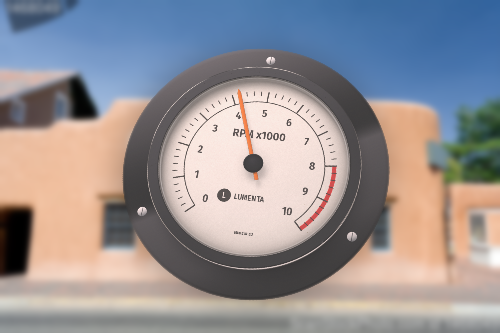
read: 4200 rpm
